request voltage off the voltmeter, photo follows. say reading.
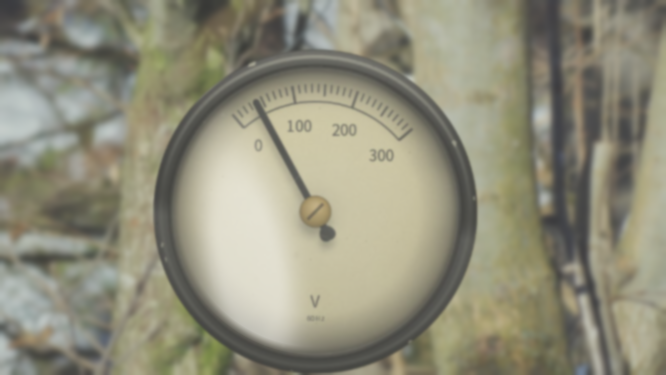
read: 40 V
